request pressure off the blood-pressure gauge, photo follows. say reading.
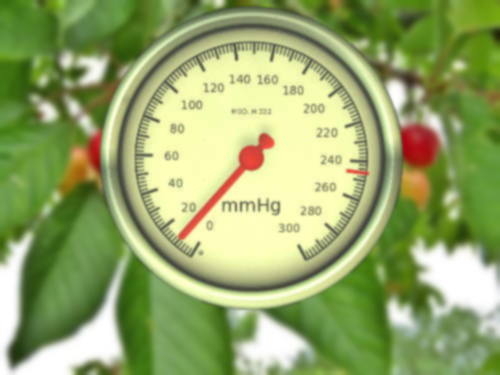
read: 10 mmHg
